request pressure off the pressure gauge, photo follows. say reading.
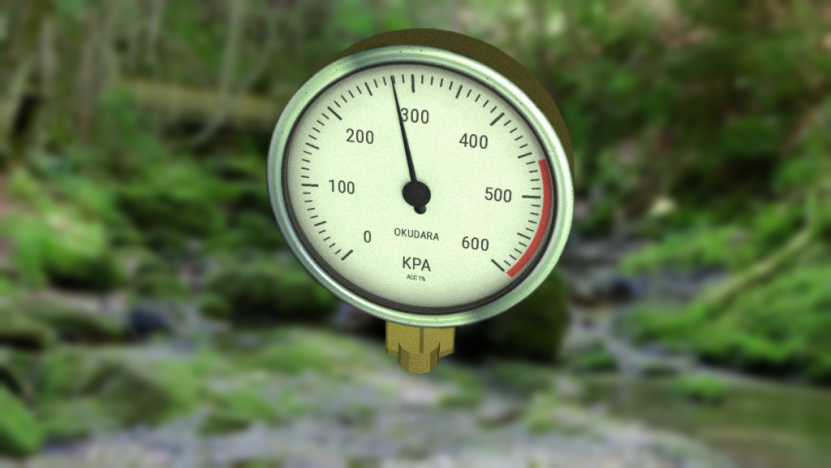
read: 280 kPa
